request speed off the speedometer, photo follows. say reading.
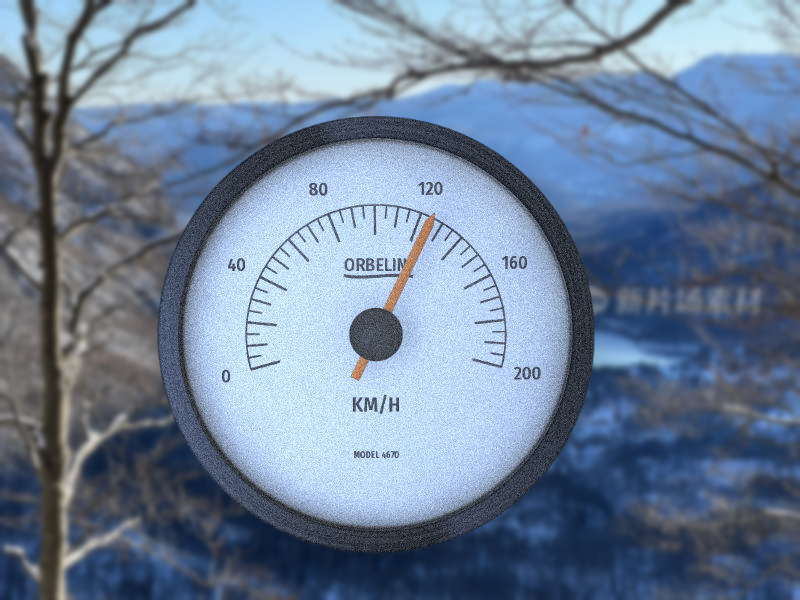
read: 125 km/h
